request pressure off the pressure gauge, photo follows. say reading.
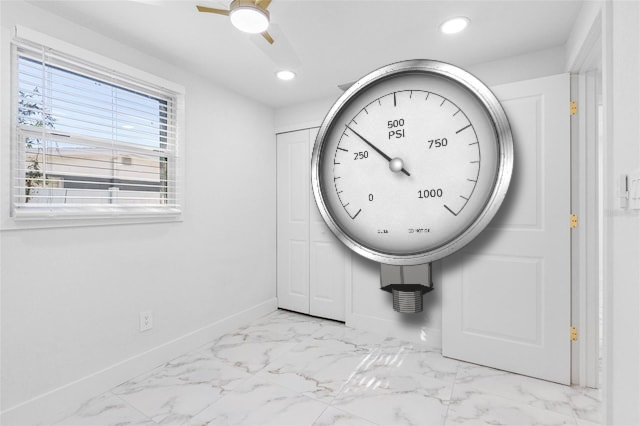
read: 325 psi
